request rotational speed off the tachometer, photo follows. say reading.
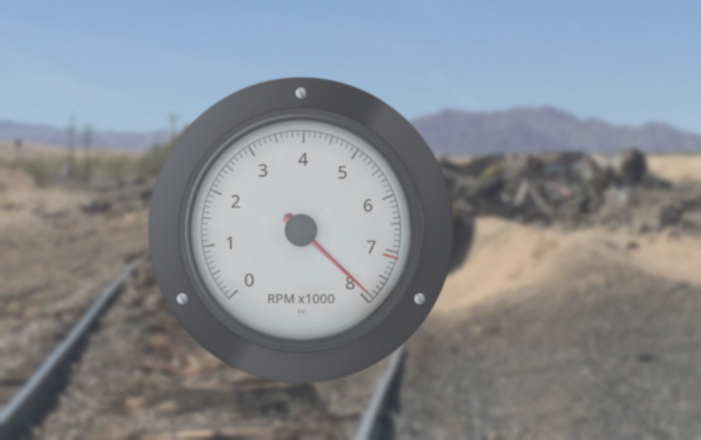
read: 7900 rpm
